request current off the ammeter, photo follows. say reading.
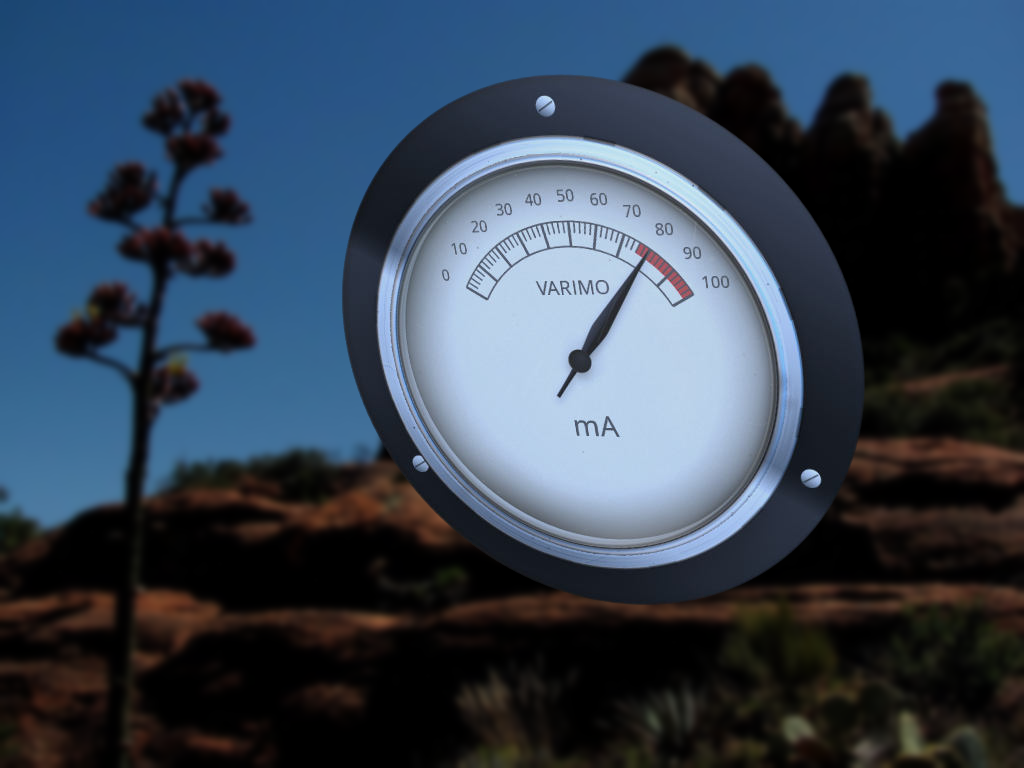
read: 80 mA
